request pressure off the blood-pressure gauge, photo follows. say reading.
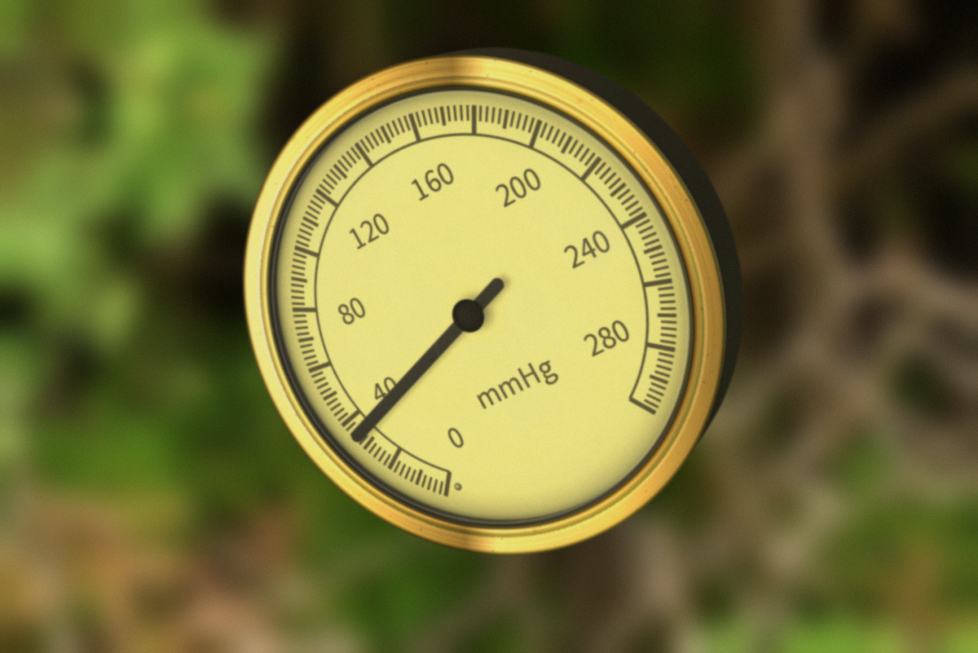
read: 34 mmHg
